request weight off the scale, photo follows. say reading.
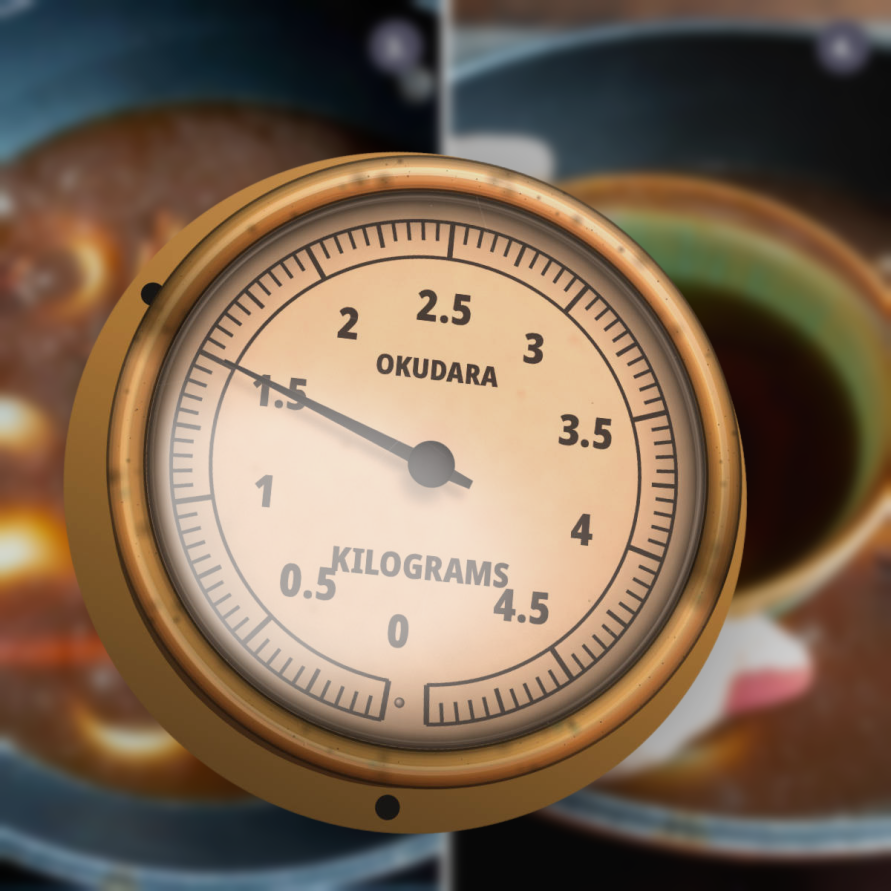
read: 1.5 kg
